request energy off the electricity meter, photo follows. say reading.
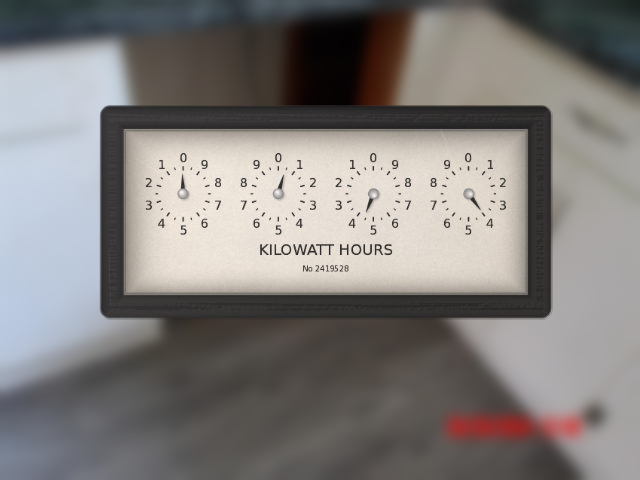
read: 44 kWh
